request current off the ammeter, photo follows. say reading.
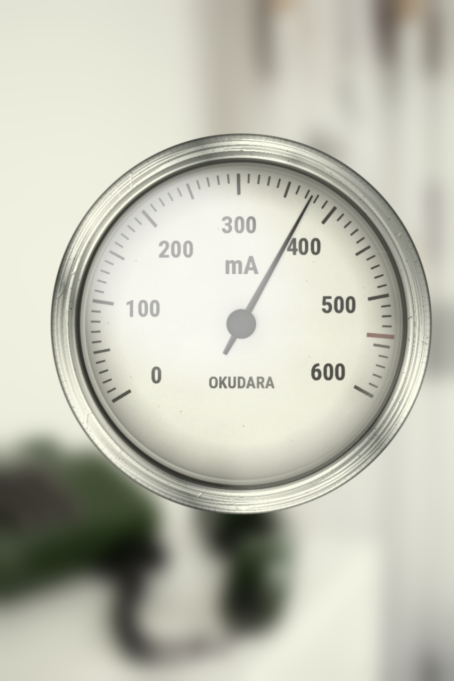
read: 375 mA
